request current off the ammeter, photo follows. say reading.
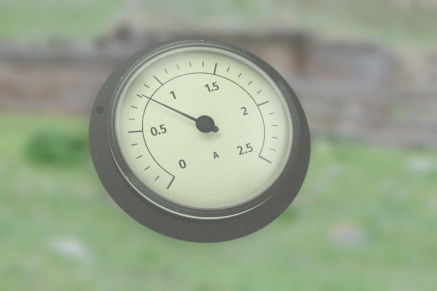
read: 0.8 A
